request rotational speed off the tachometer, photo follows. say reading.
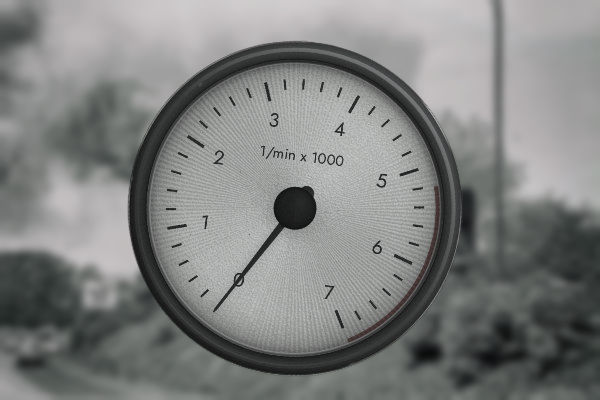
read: 0 rpm
